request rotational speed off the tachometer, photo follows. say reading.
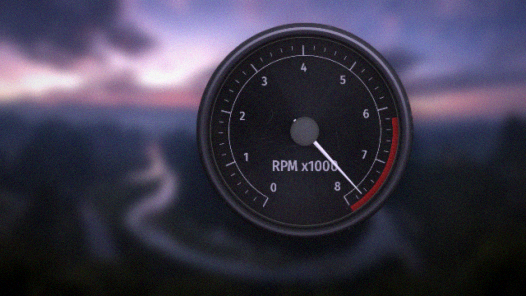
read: 7700 rpm
